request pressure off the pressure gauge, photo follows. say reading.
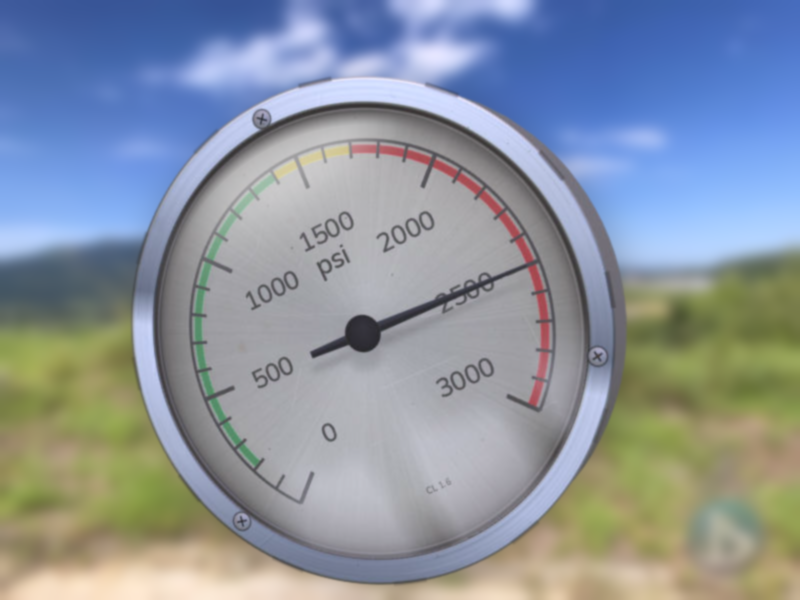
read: 2500 psi
